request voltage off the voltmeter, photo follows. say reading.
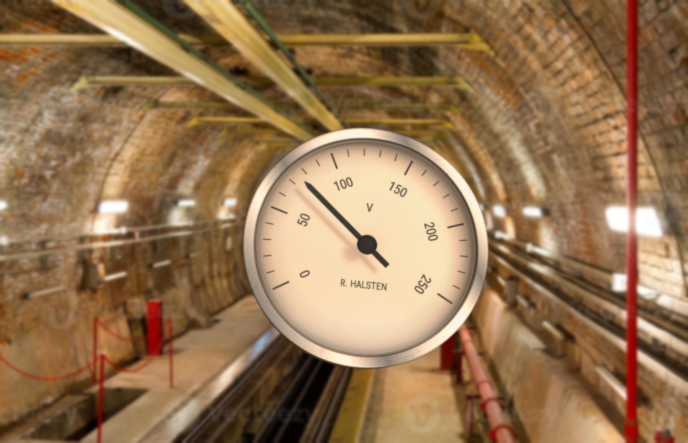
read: 75 V
